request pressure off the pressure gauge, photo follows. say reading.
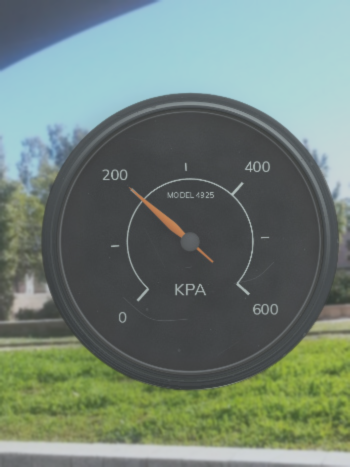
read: 200 kPa
